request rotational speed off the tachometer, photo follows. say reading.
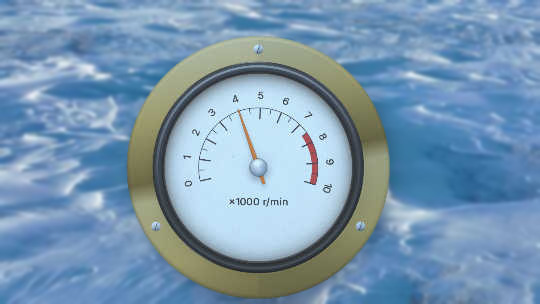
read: 4000 rpm
